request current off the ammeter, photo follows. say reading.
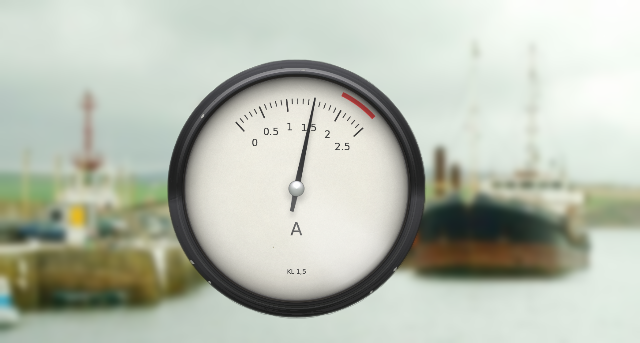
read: 1.5 A
